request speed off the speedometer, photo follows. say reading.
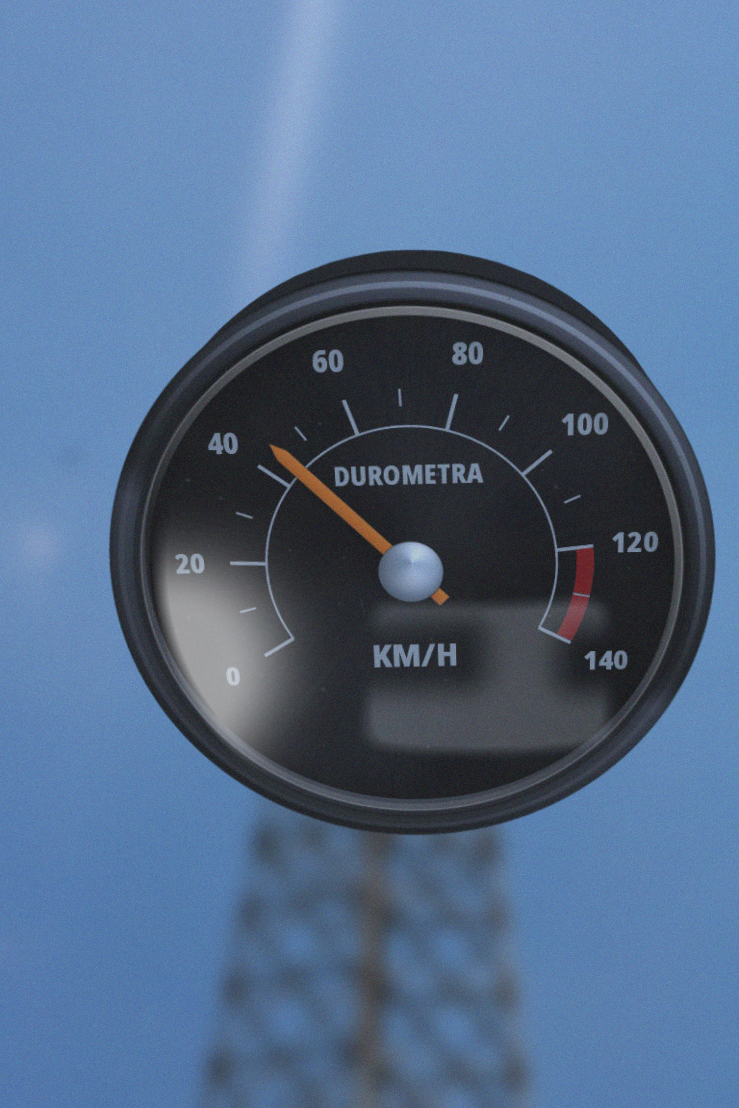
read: 45 km/h
